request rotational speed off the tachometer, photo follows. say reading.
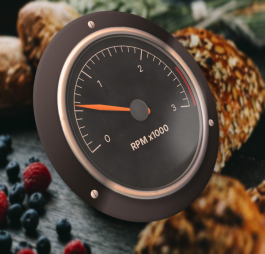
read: 550 rpm
